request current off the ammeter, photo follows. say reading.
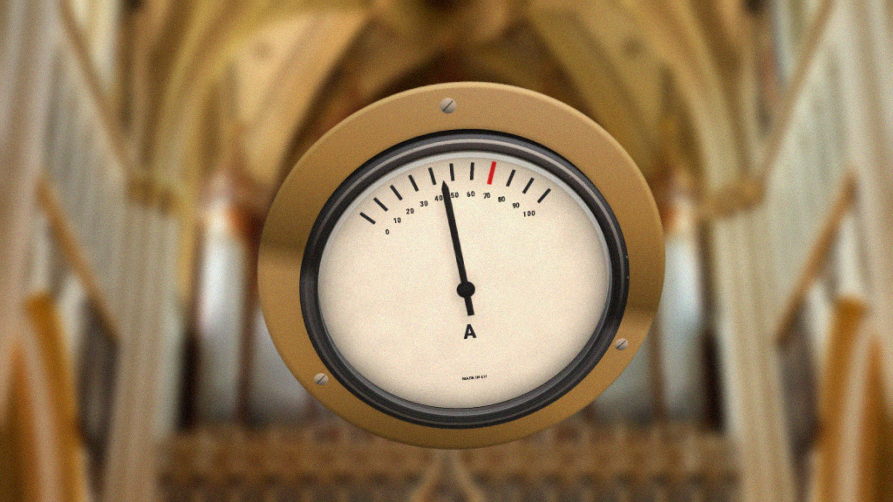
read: 45 A
